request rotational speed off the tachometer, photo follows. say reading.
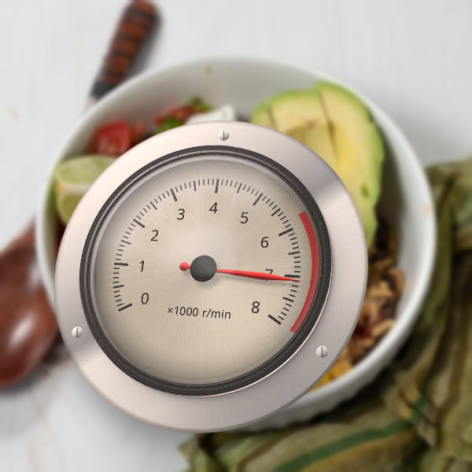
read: 7100 rpm
